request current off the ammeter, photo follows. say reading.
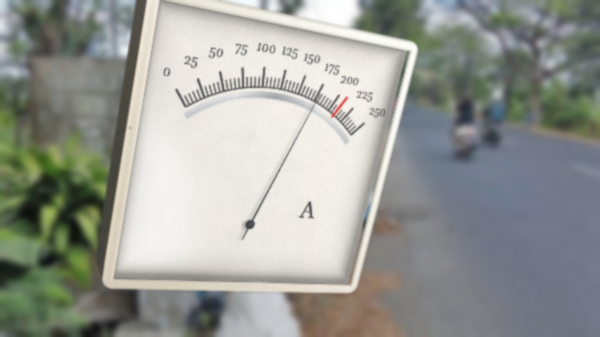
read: 175 A
